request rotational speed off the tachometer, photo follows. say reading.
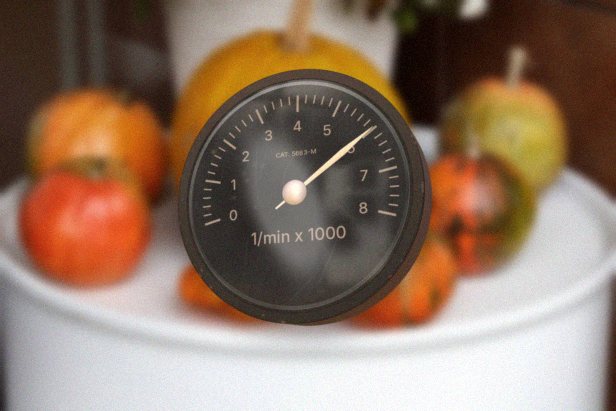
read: 6000 rpm
